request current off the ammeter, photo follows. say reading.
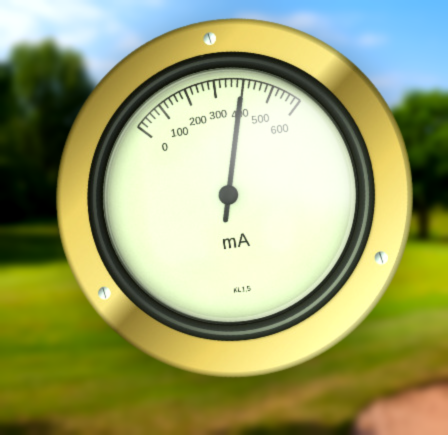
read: 400 mA
